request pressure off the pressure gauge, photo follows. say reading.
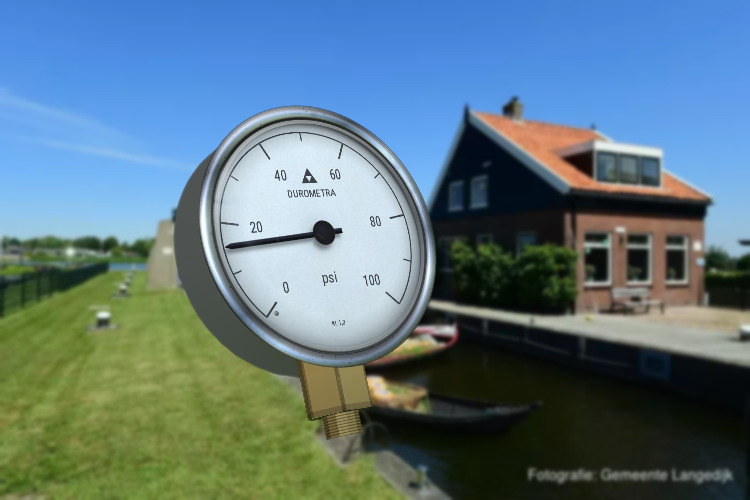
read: 15 psi
